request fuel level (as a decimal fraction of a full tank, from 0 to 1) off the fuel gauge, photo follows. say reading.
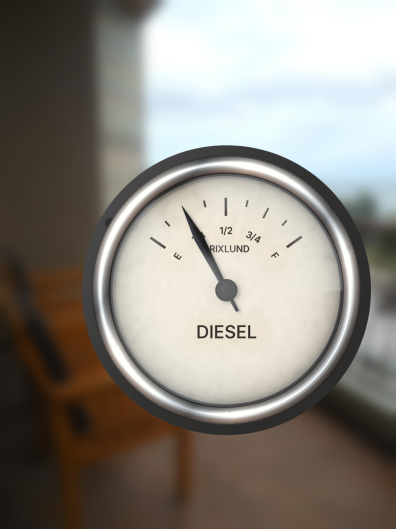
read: 0.25
